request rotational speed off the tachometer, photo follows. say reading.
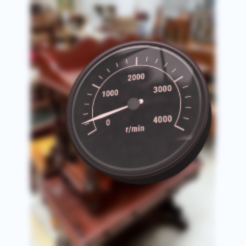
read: 200 rpm
